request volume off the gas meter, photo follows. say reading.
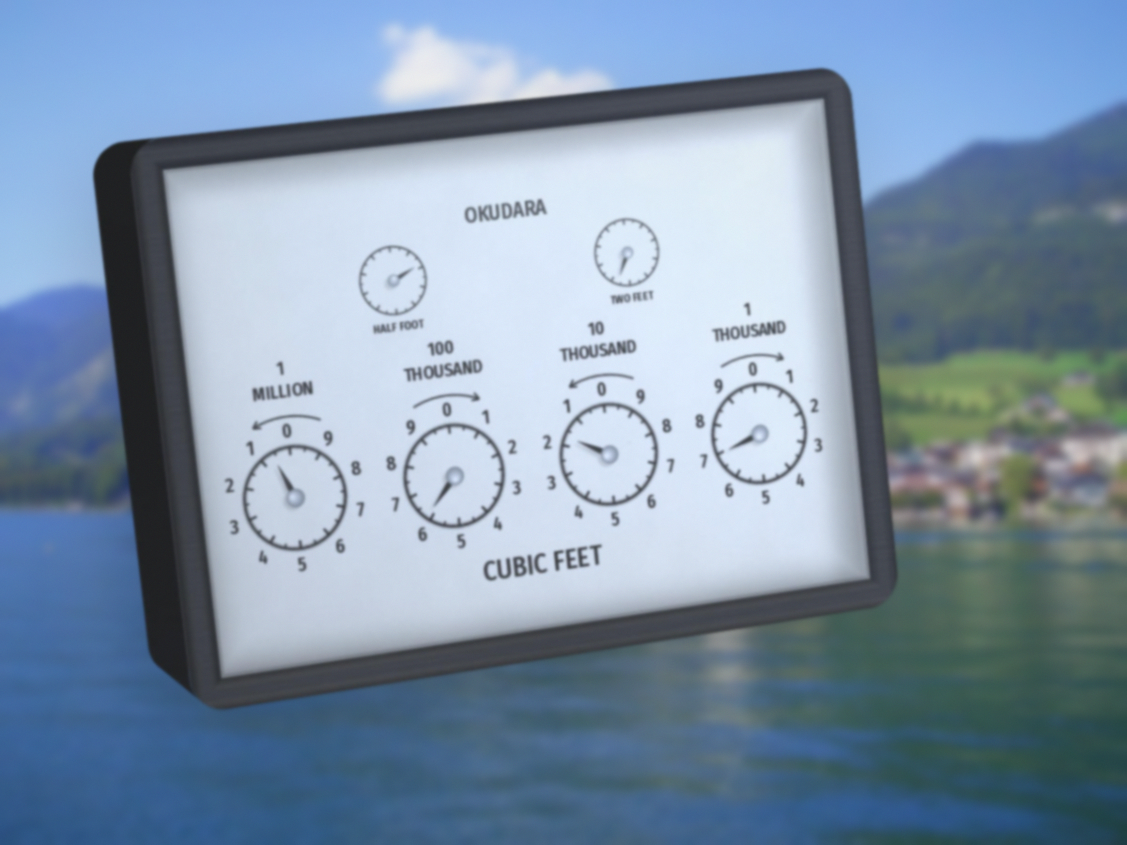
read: 61700 ft³
